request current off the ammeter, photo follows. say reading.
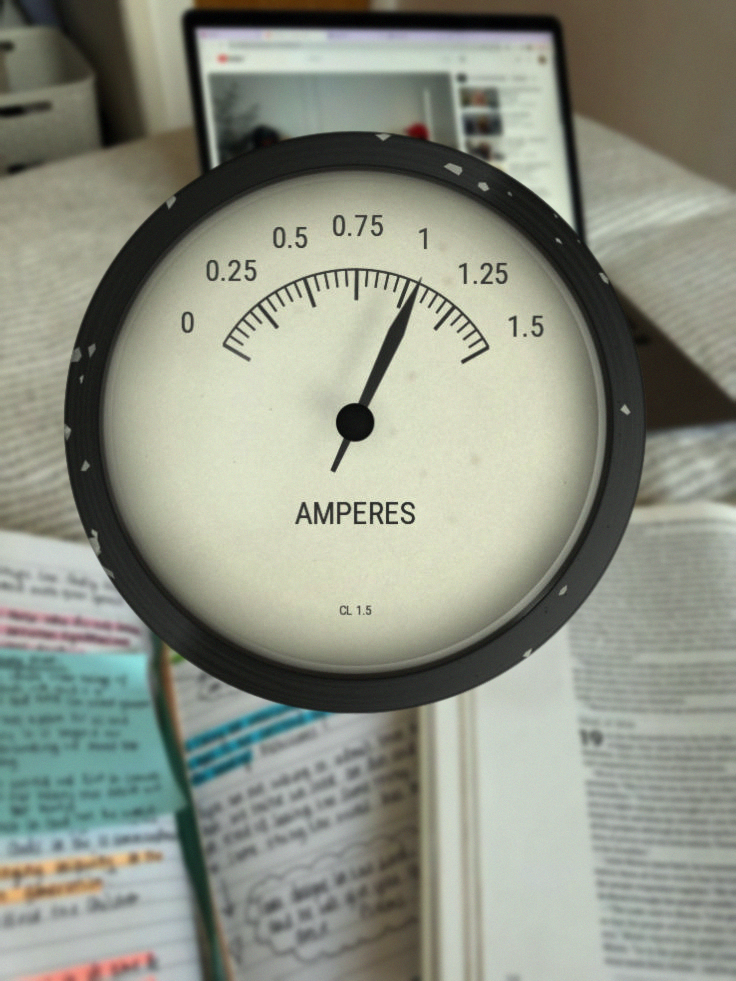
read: 1.05 A
